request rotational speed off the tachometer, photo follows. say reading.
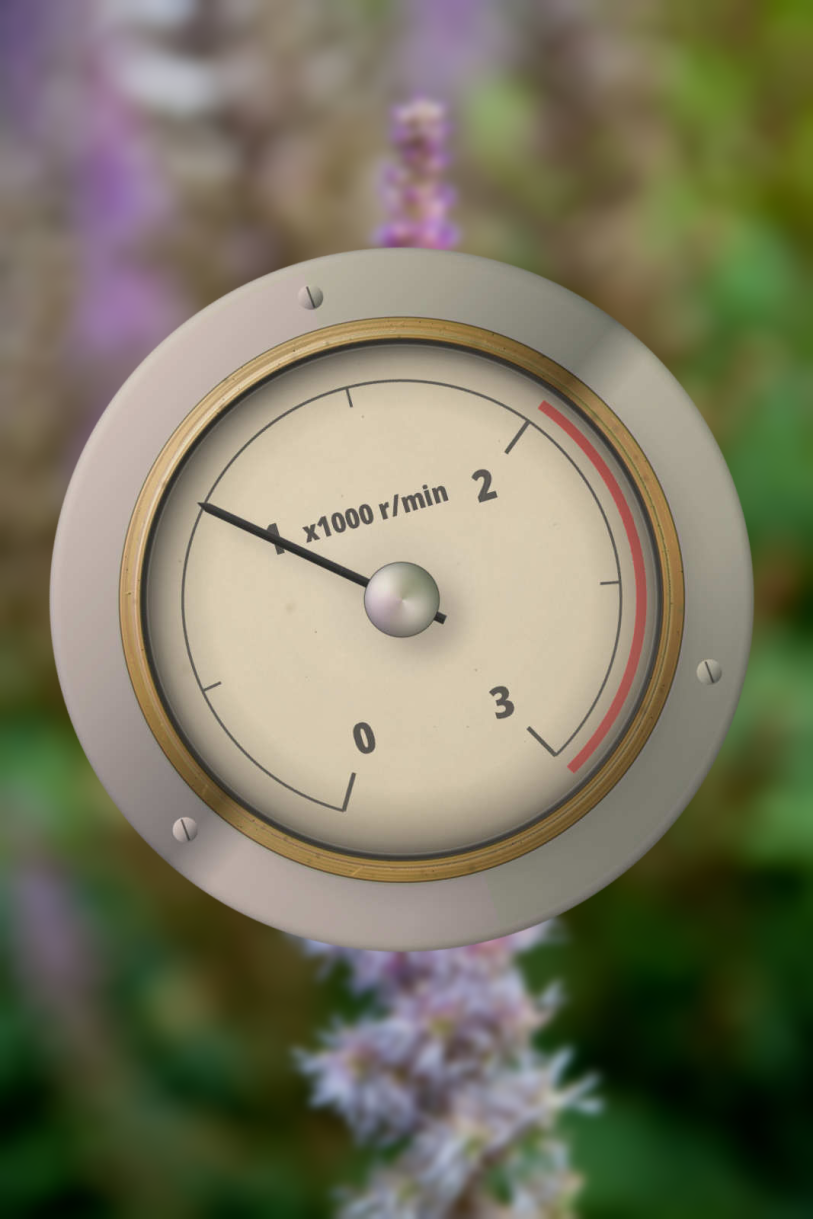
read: 1000 rpm
